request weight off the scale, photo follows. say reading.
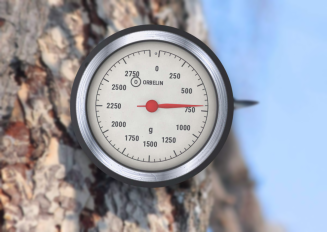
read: 700 g
